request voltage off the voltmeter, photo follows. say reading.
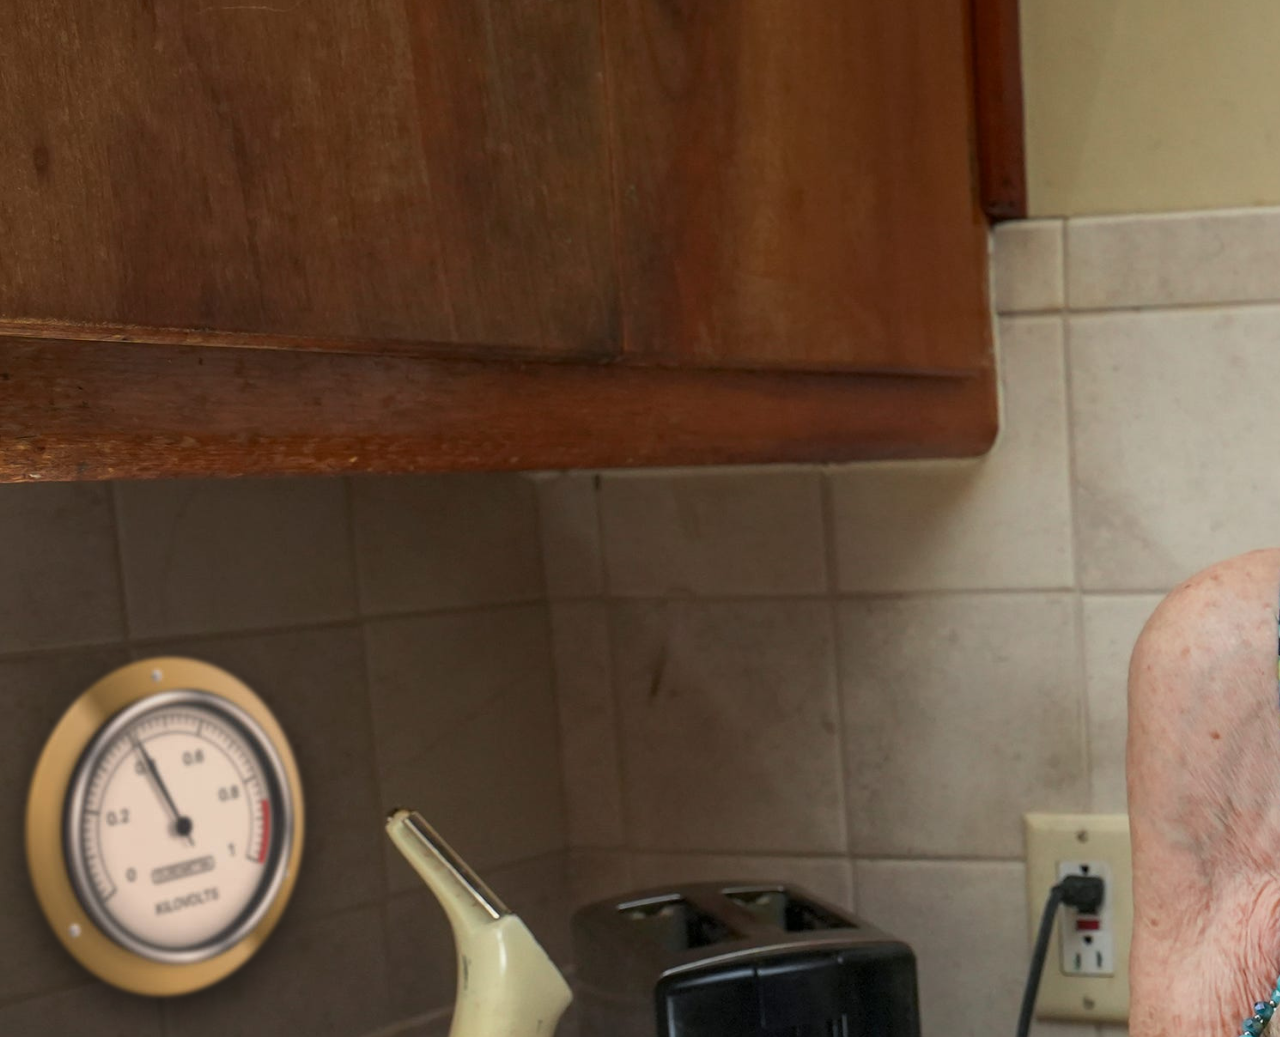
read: 0.4 kV
